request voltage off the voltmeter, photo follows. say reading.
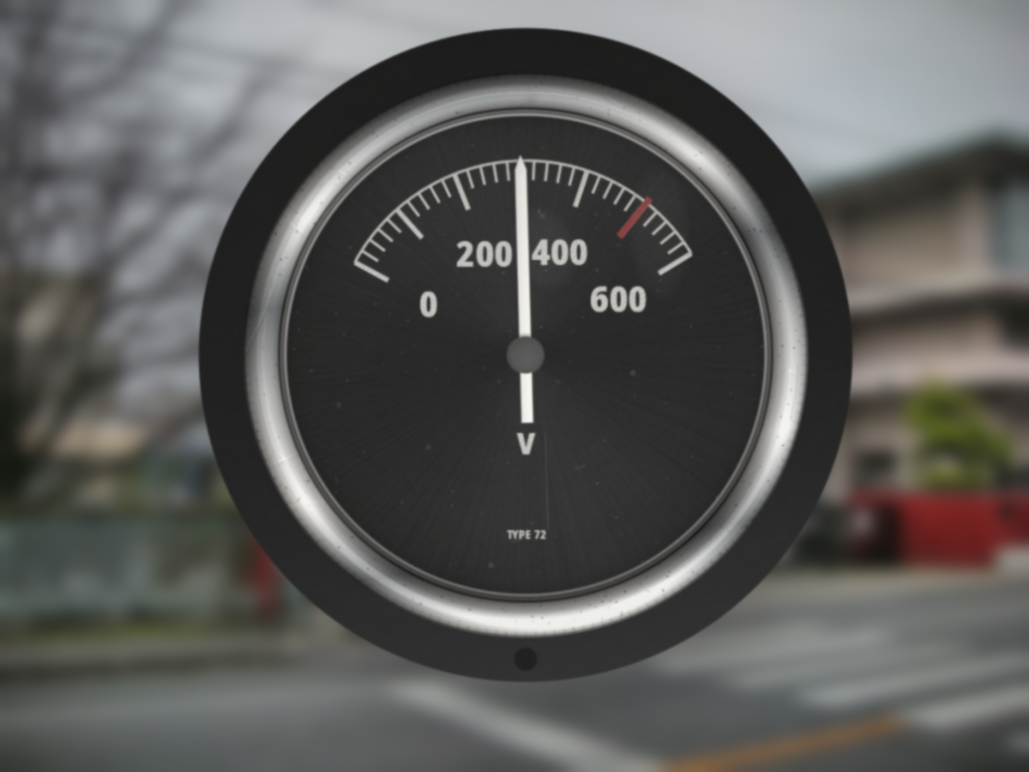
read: 300 V
